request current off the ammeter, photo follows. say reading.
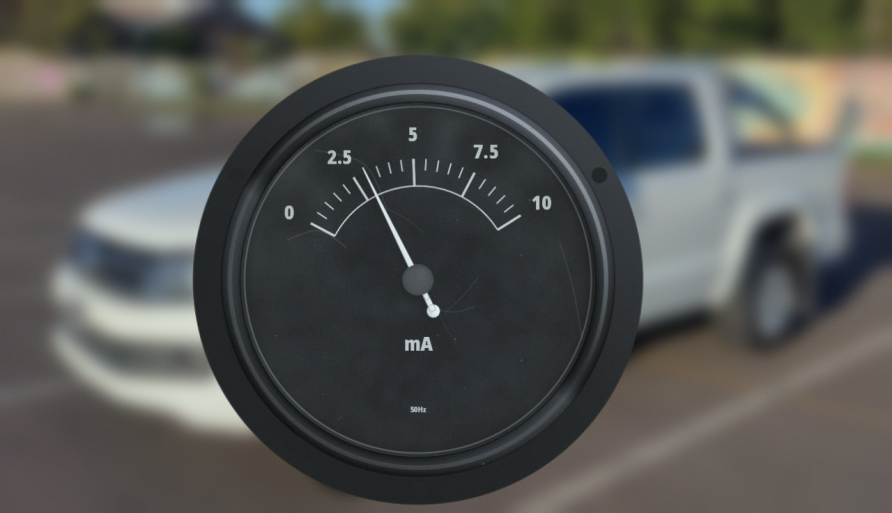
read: 3 mA
